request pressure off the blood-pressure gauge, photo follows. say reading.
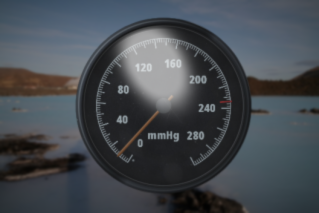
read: 10 mmHg
